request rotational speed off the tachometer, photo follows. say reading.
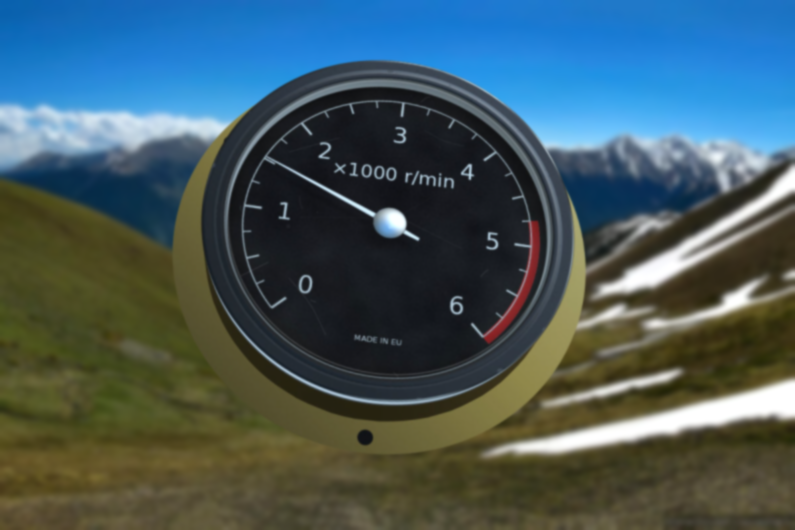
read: 1500 rpm
